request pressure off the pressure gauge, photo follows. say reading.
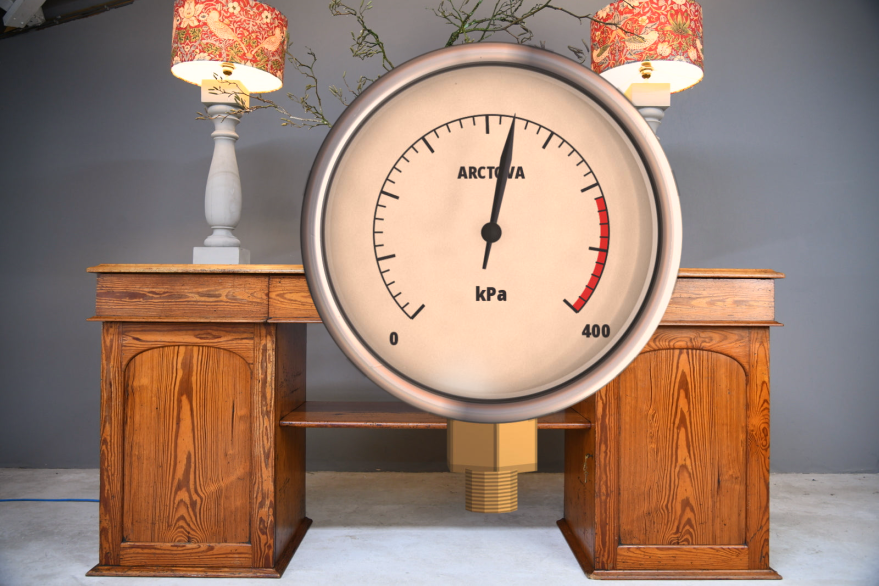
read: 220 kPa
